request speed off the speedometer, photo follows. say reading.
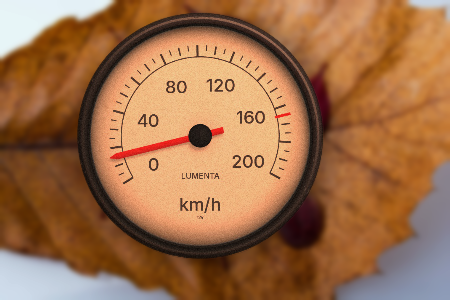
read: 15 km/h
